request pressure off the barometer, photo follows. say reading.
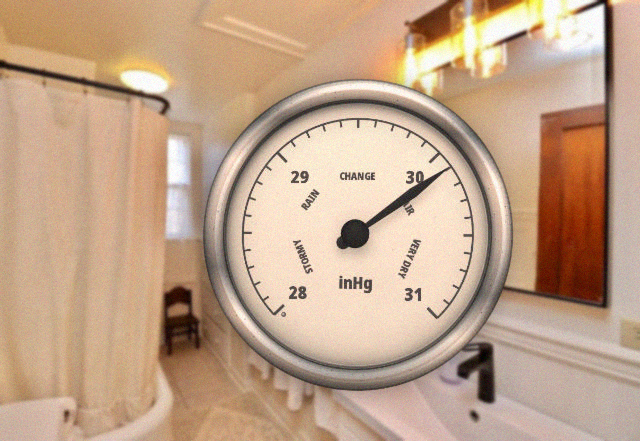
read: 30.1 inHg
